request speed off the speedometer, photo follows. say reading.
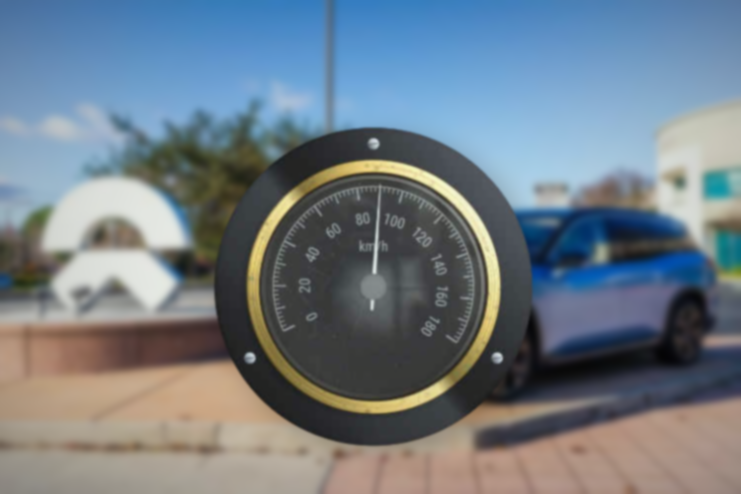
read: 90 km/h
